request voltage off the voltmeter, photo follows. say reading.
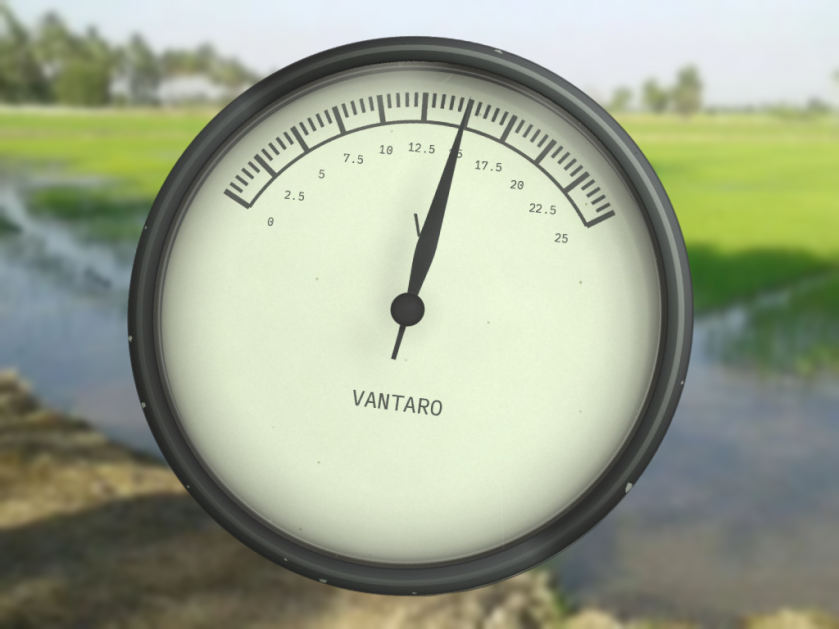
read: 15 V
